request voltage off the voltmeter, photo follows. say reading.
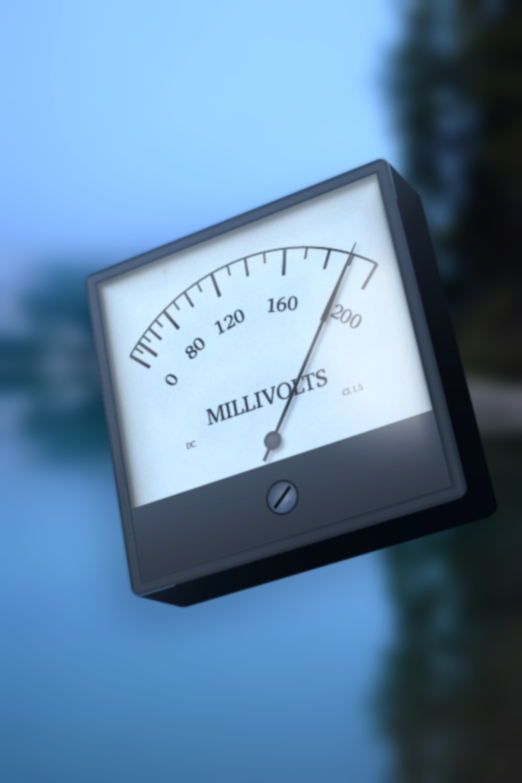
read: 190 mV
